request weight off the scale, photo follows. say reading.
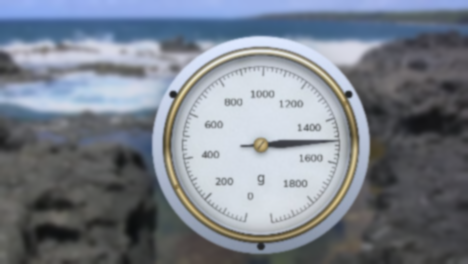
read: 1500 g
